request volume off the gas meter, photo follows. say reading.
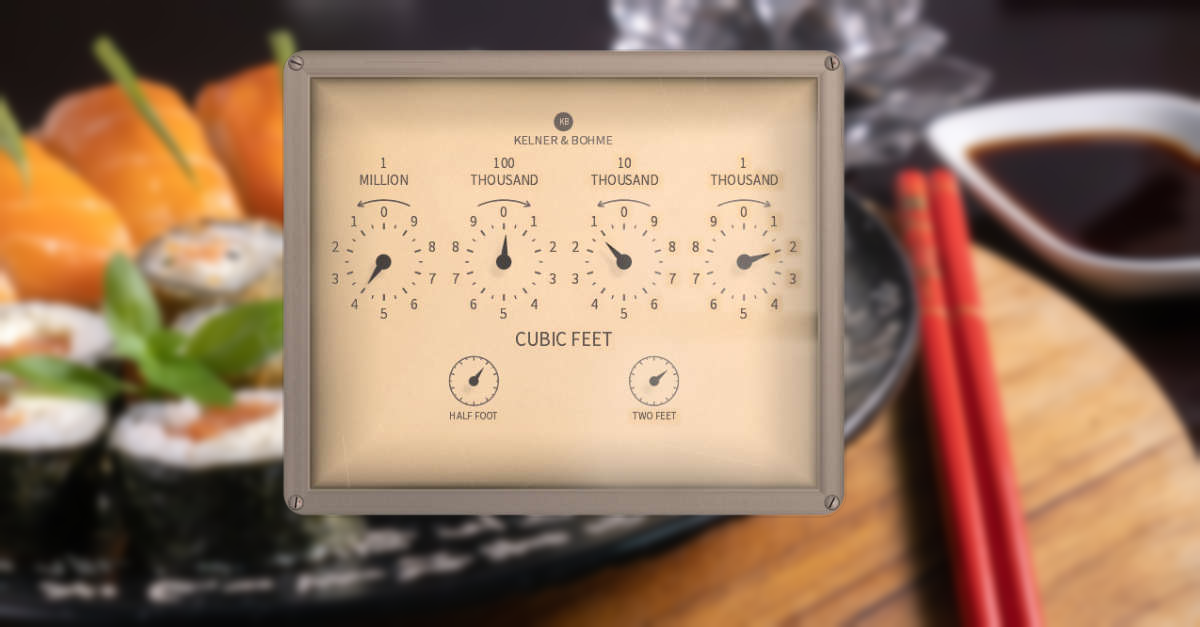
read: 401200 ft³
